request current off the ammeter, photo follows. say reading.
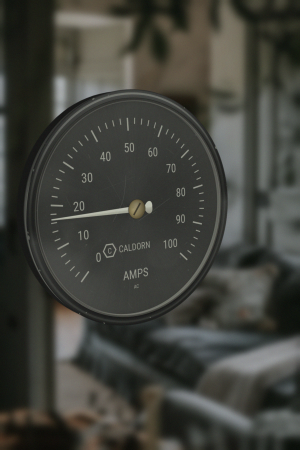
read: 17 A
